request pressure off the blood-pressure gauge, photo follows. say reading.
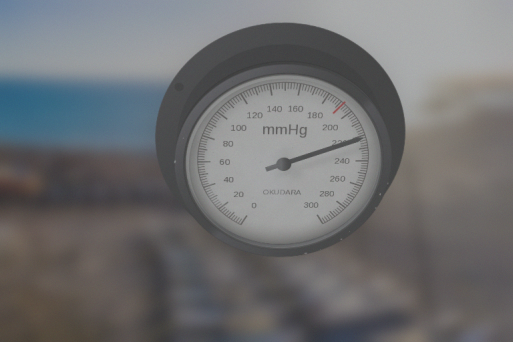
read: 220 mmHg
